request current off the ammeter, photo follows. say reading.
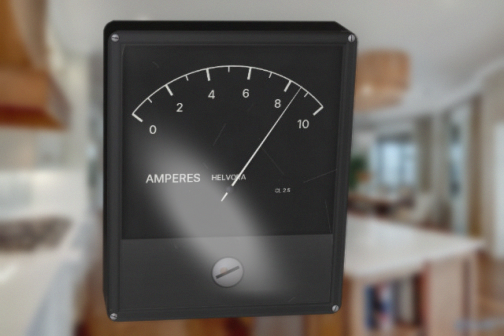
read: 8.5 A
